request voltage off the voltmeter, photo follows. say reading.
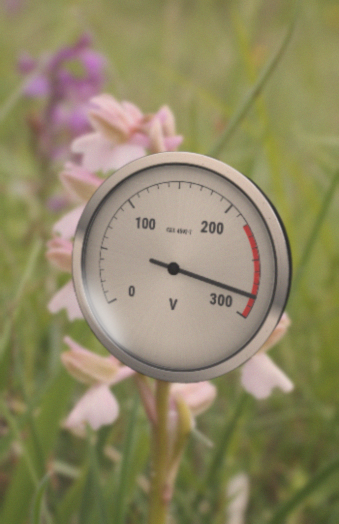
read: 280 V
